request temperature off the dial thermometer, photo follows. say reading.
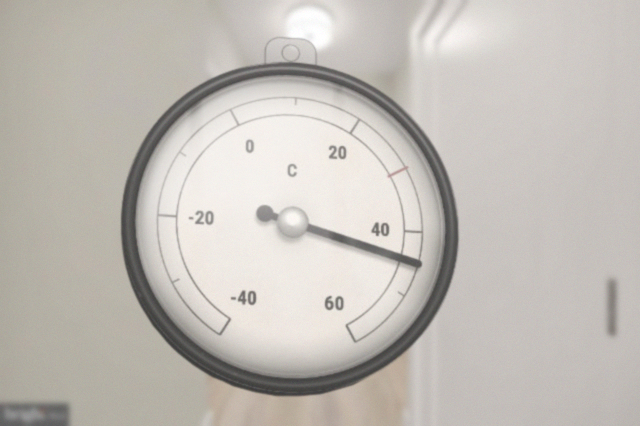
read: 45 °C
